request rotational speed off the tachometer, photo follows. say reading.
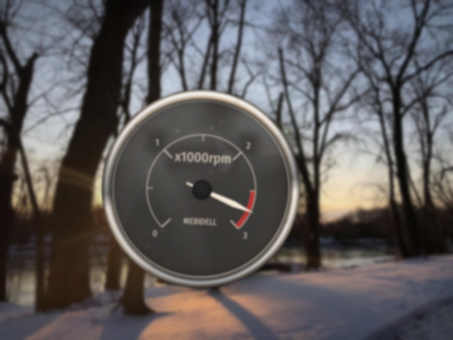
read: 2750 rpm
